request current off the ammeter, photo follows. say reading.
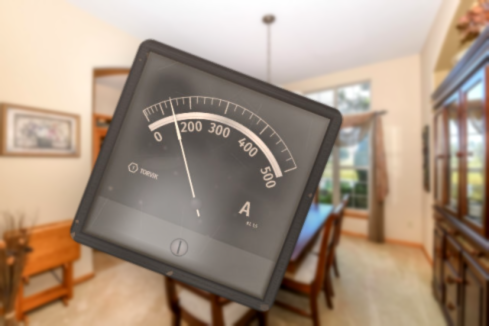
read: 140 A
